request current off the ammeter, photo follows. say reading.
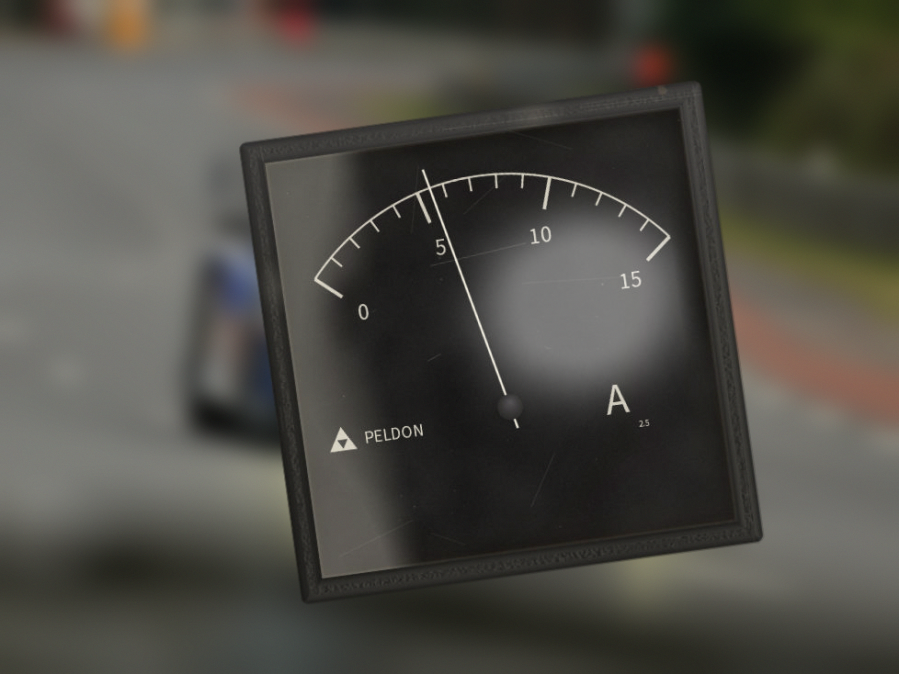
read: 5.5 A
